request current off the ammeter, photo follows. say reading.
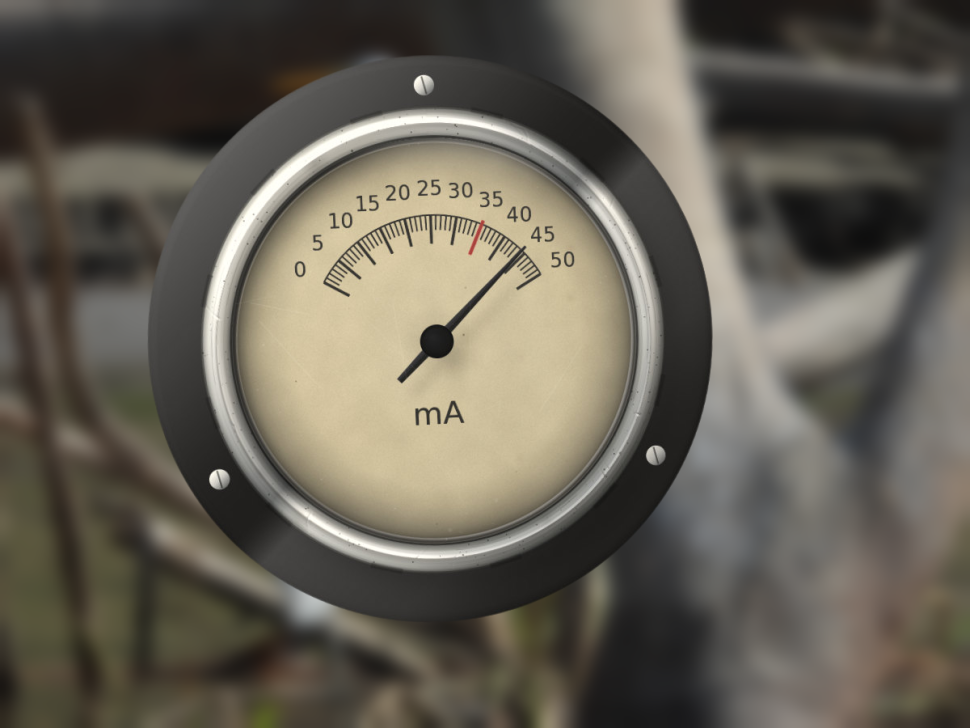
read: 44 mA
